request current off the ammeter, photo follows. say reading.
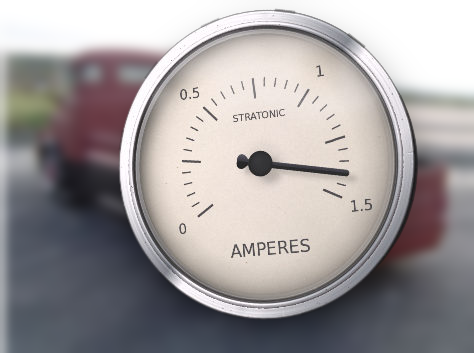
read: 1.4 A
